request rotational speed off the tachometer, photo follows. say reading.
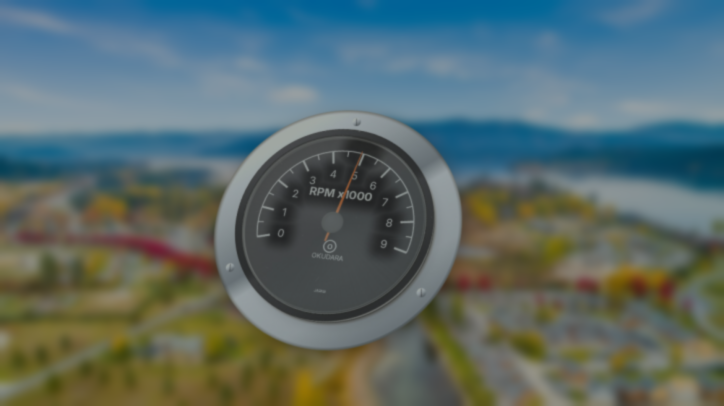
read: 5000 rpm
